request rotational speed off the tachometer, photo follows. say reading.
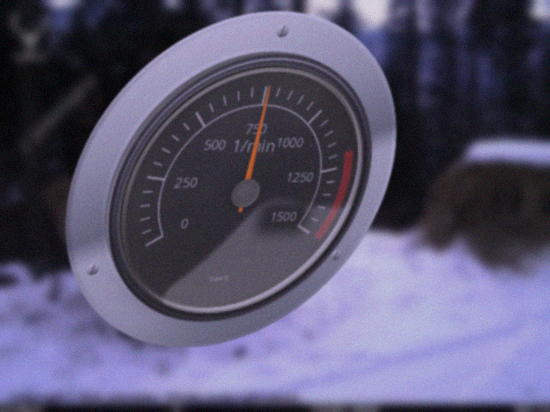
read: 750 rpm
